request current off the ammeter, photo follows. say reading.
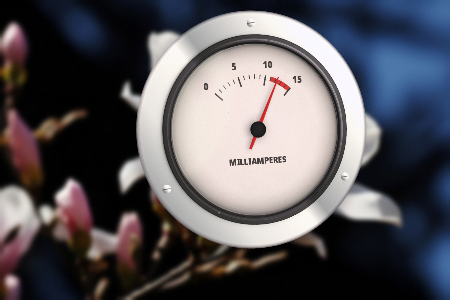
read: 12 mA
